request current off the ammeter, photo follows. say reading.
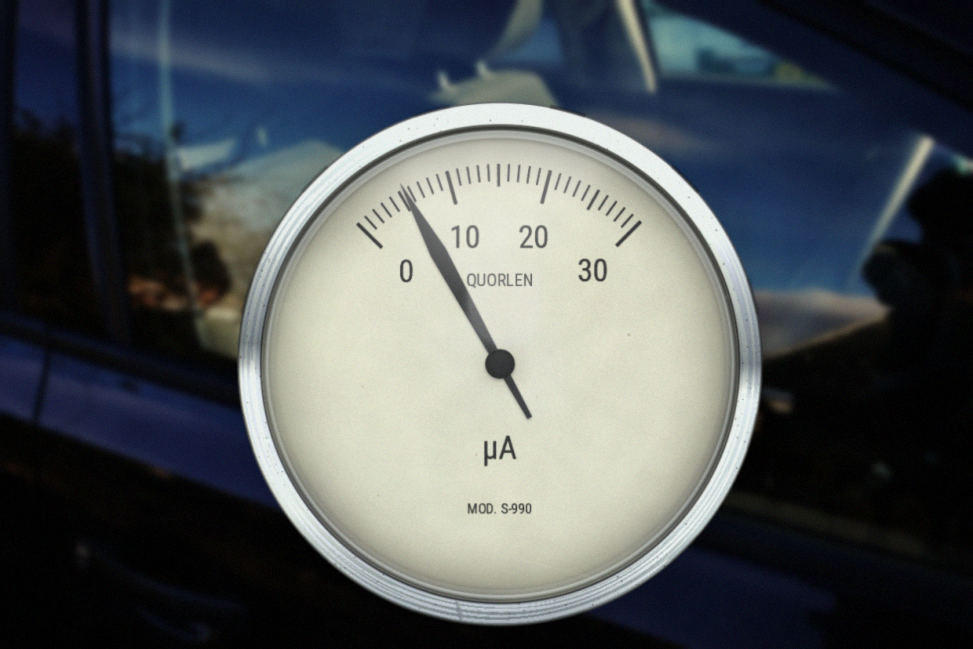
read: 5.5 µA
